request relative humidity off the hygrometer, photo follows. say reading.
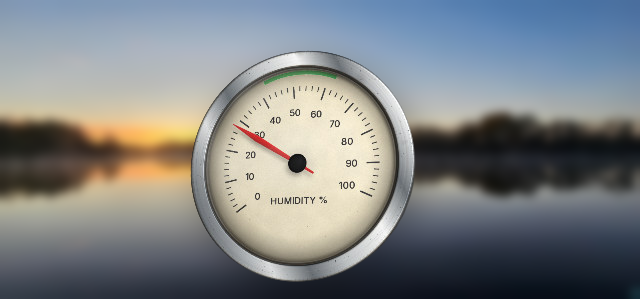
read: 28 %
